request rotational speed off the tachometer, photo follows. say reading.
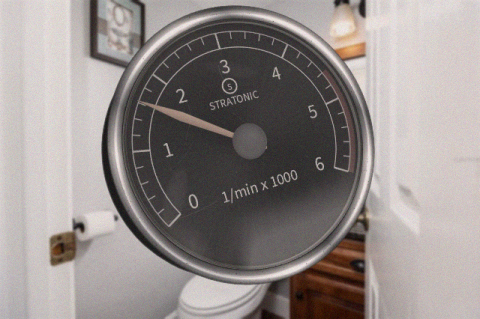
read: 1600 rpm
